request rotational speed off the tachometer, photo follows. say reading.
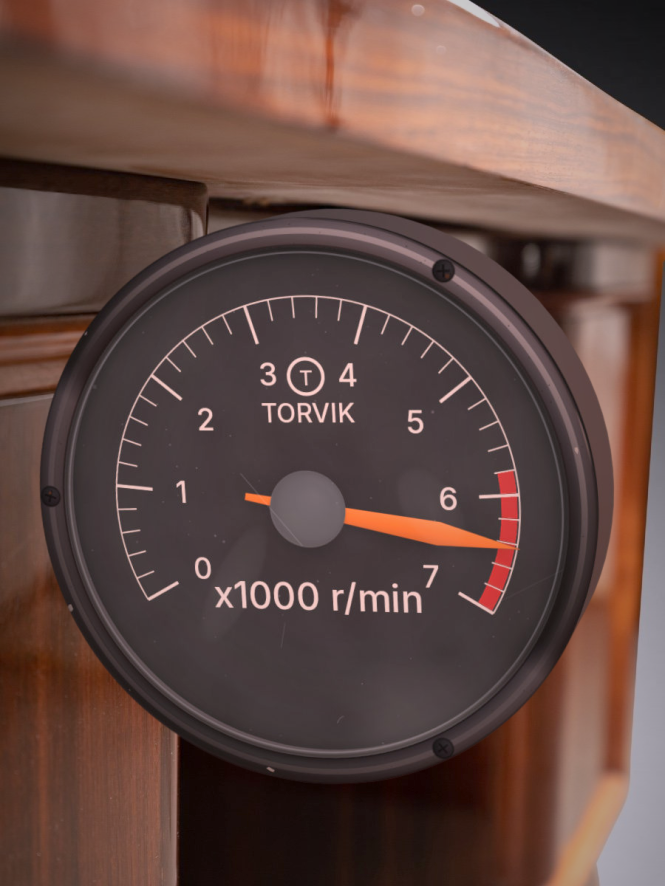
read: 6400 rpm
